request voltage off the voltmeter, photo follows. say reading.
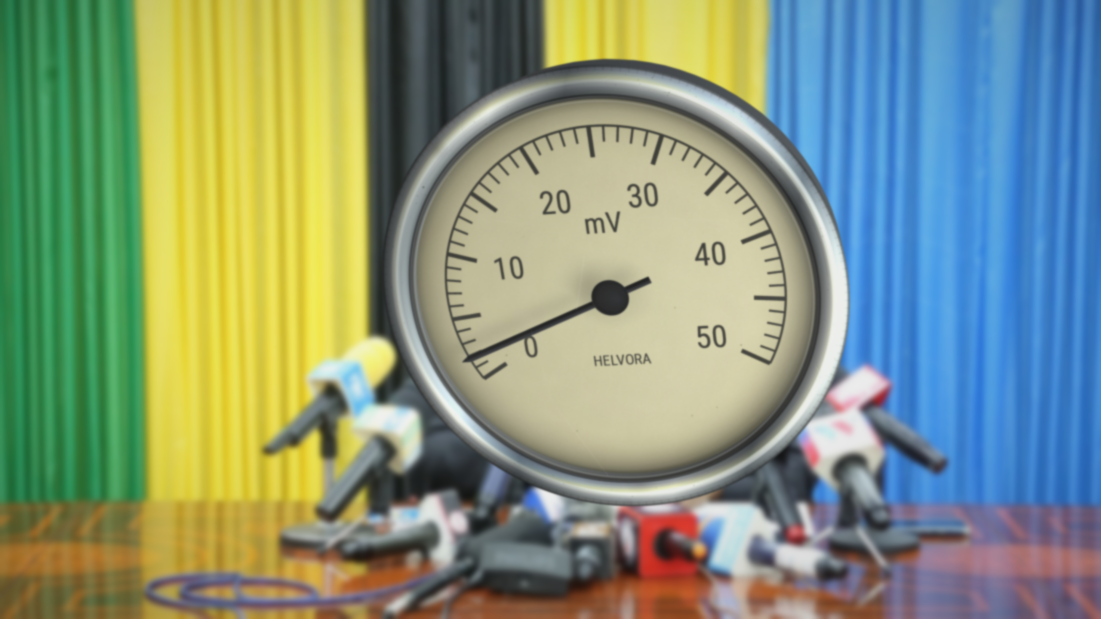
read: 2 mV
